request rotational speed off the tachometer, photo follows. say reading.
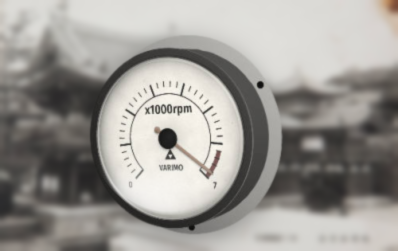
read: 6800 rpm
